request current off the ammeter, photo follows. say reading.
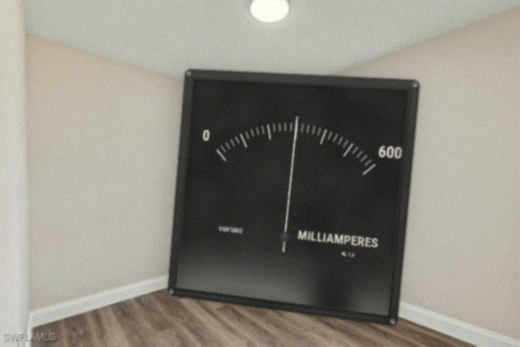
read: 300 mA
